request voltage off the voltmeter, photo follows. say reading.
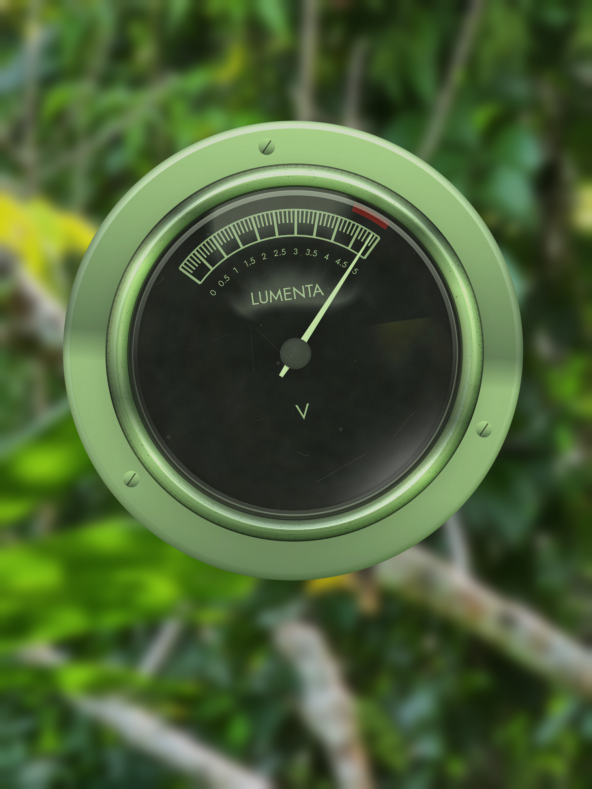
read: 4.8 V
